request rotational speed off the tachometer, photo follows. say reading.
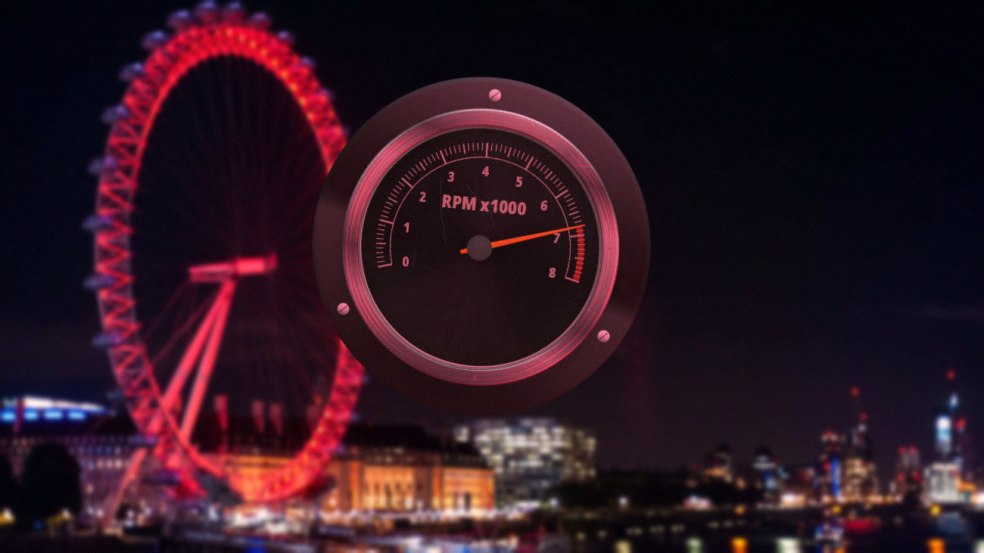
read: 6800 rpm
